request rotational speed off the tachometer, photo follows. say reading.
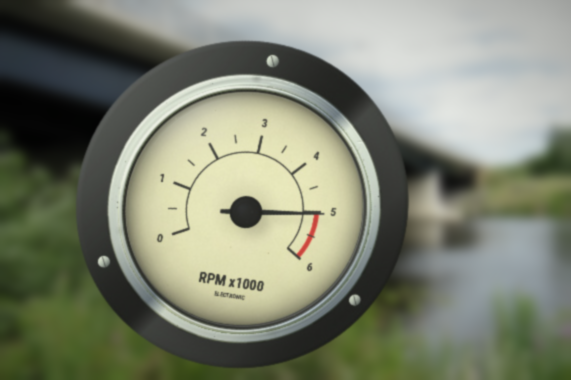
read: 5000 rpm
